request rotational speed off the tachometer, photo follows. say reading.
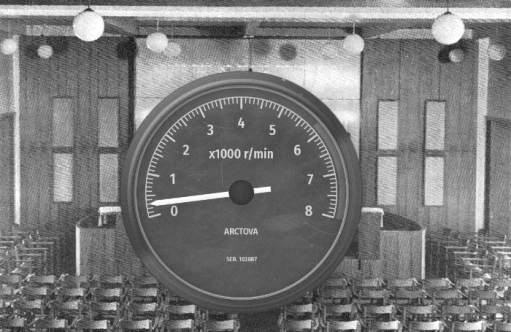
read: 300 rpm
